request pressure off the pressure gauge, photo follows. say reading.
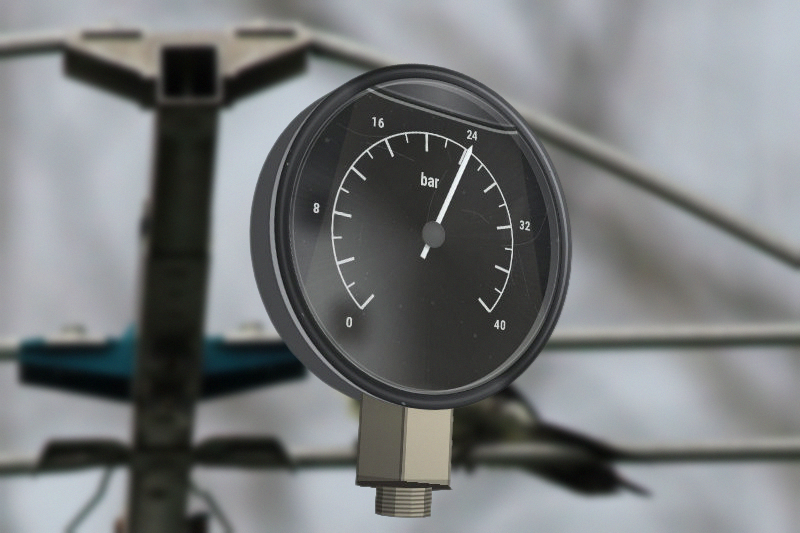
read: 24 bar
